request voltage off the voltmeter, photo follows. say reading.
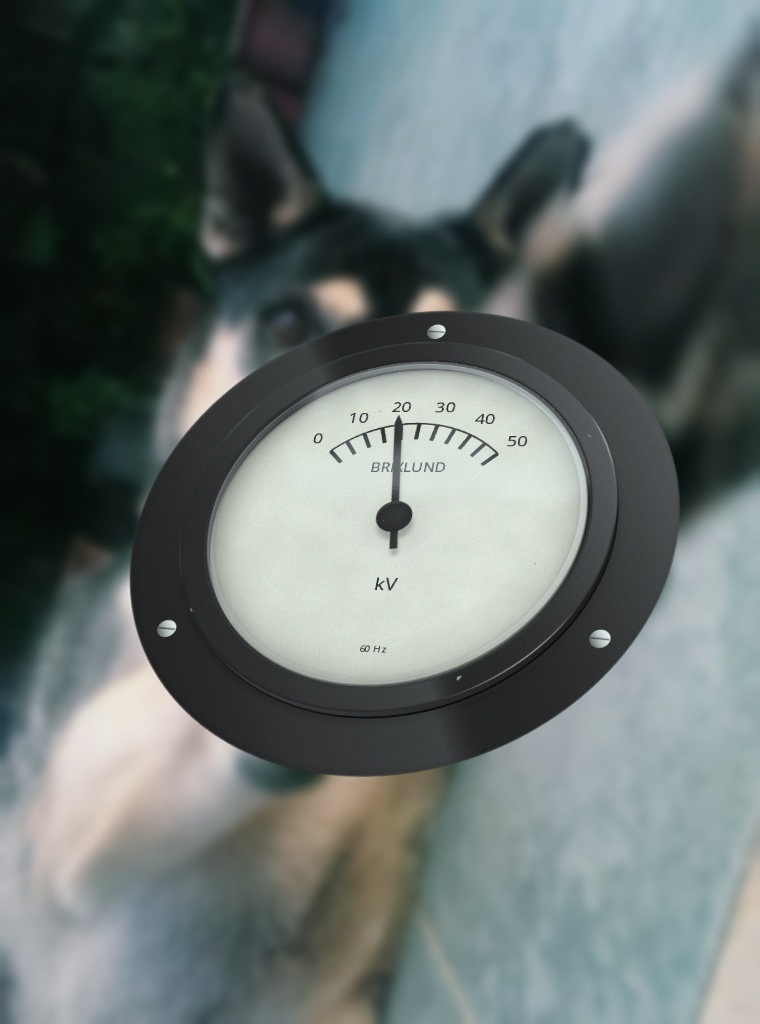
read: 20 kV
